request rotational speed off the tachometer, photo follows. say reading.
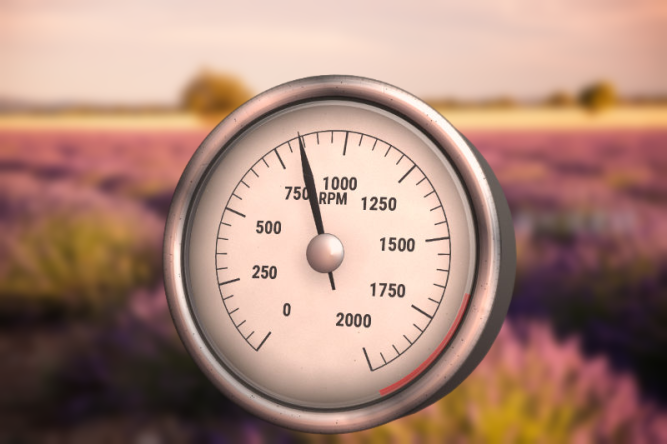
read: 850 rpm
